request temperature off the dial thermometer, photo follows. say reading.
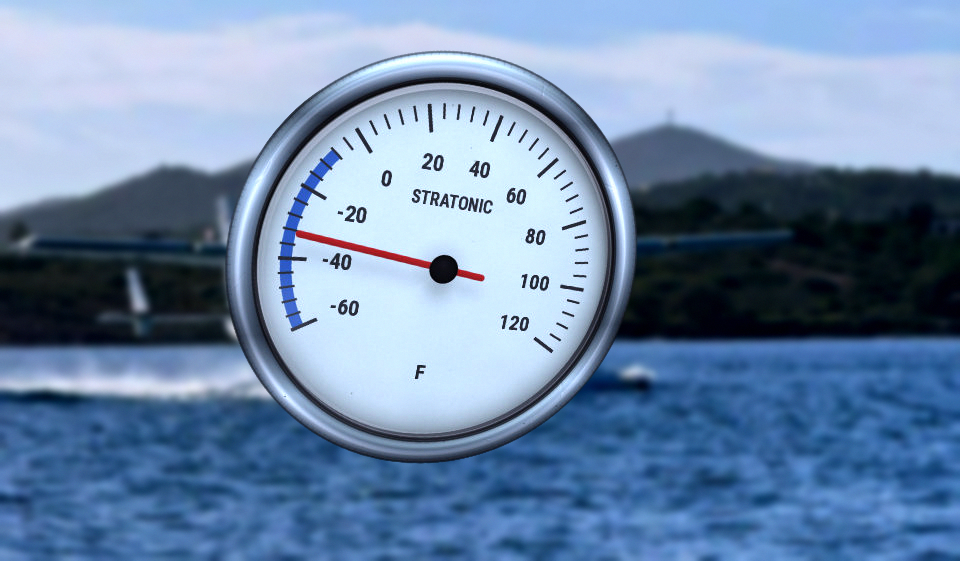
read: -32 °F
